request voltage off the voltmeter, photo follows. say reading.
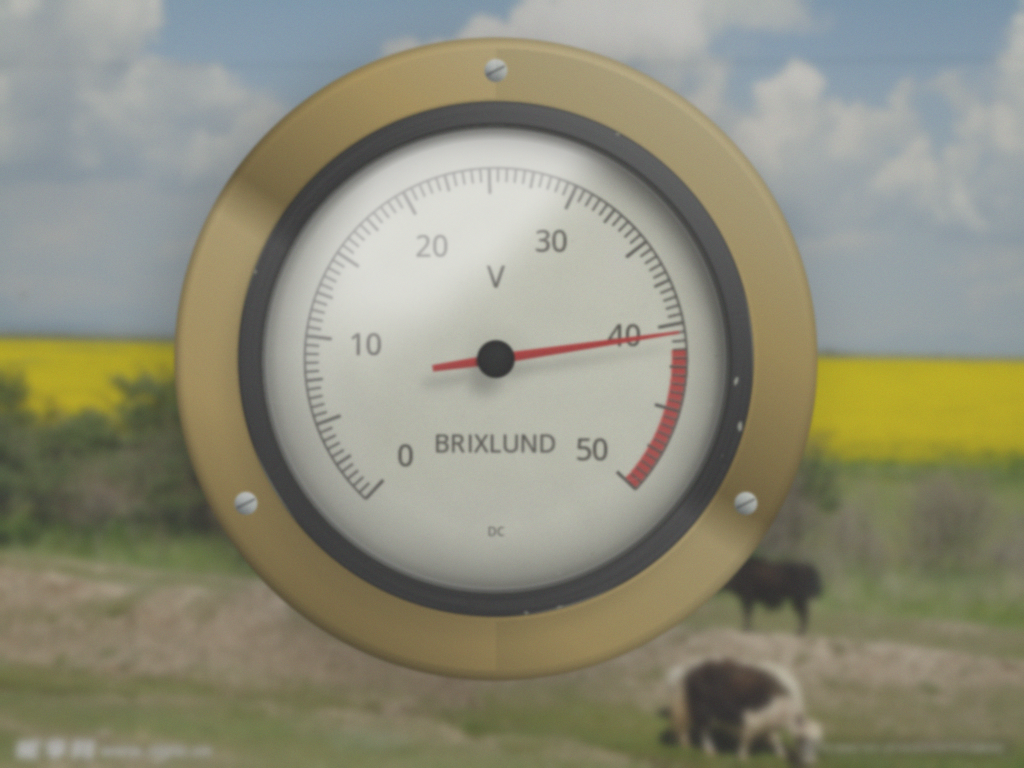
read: 40.5 V
